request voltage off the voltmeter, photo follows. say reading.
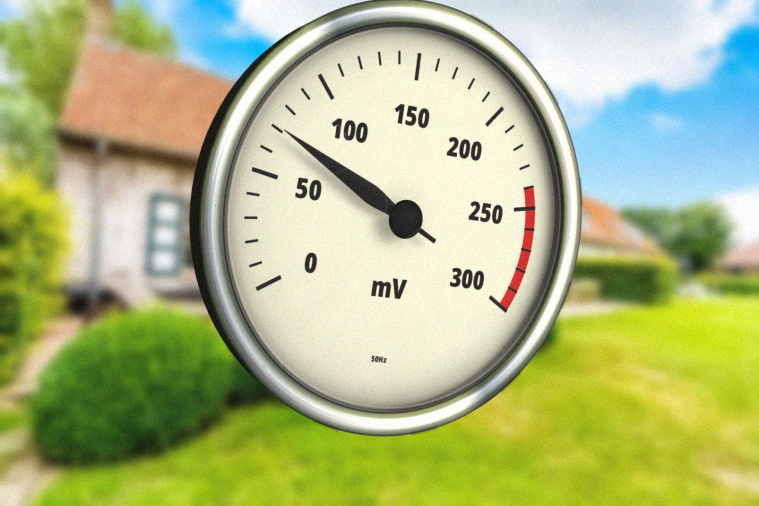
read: 70 mV
